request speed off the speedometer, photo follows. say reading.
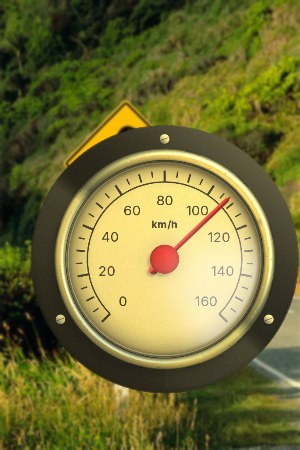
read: 107.5 km/h
